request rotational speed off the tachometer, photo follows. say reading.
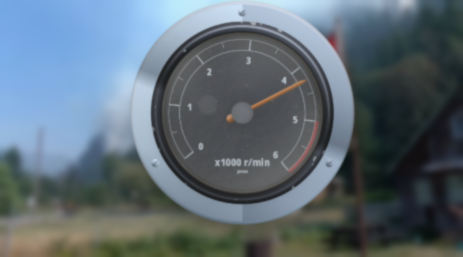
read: 4250 rpm
